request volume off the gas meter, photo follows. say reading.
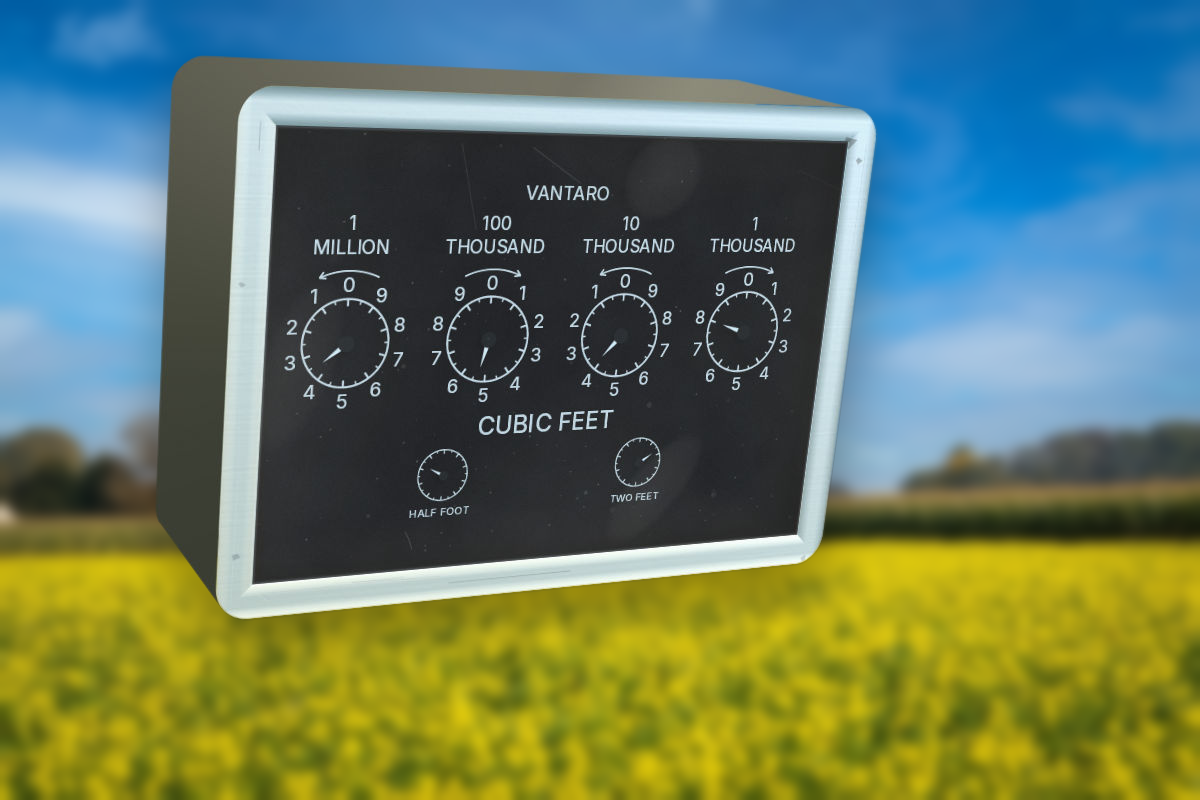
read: 353800 ft³
